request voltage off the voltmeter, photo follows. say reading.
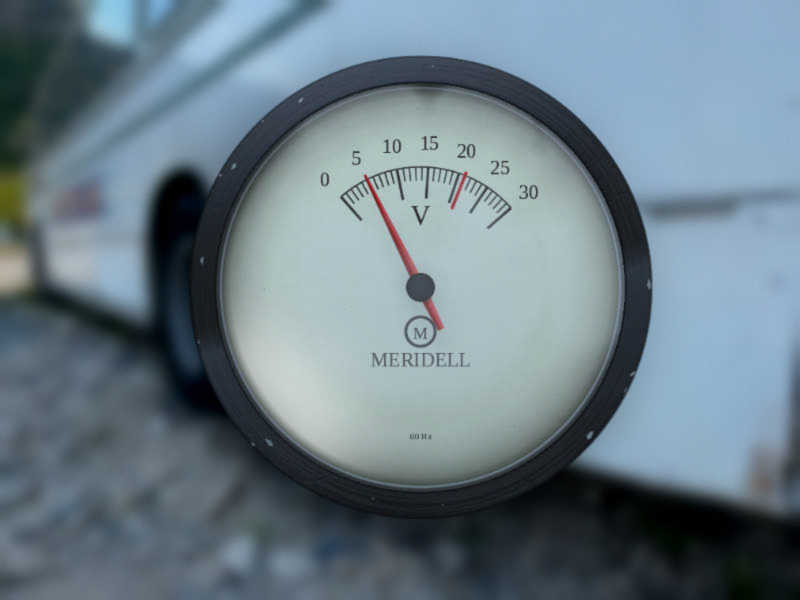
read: 5 V
